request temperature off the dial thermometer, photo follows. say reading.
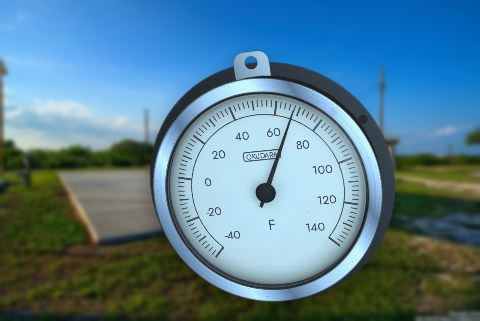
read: 68 °F
